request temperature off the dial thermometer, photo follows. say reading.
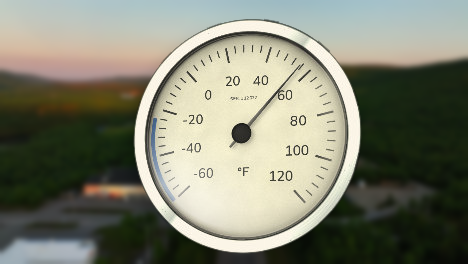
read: 56 °F
